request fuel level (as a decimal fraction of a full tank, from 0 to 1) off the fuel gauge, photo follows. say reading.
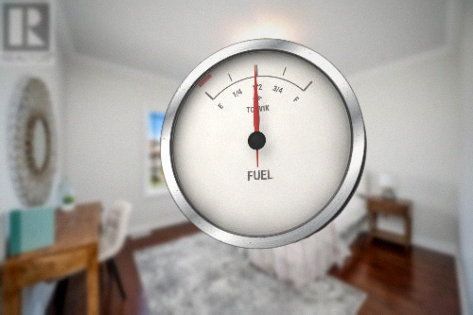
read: 0.5
